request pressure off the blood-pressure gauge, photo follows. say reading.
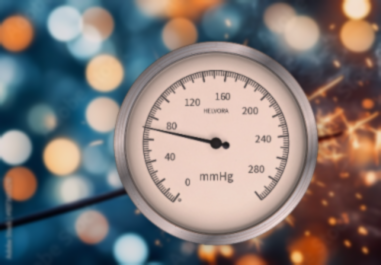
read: 70 mmHg
